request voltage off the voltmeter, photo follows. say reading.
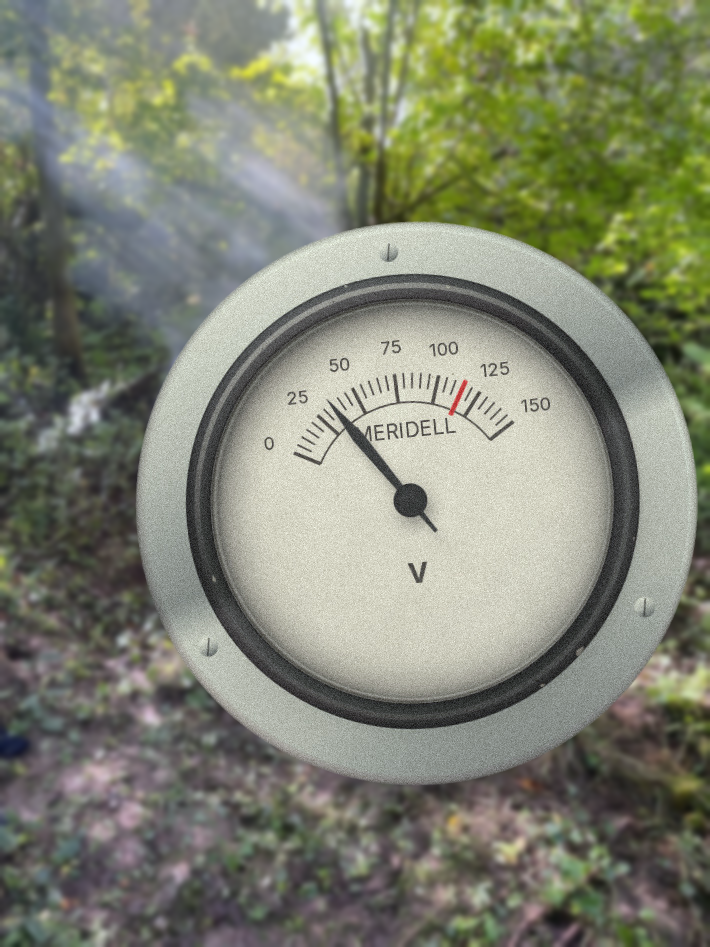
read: 35 V
